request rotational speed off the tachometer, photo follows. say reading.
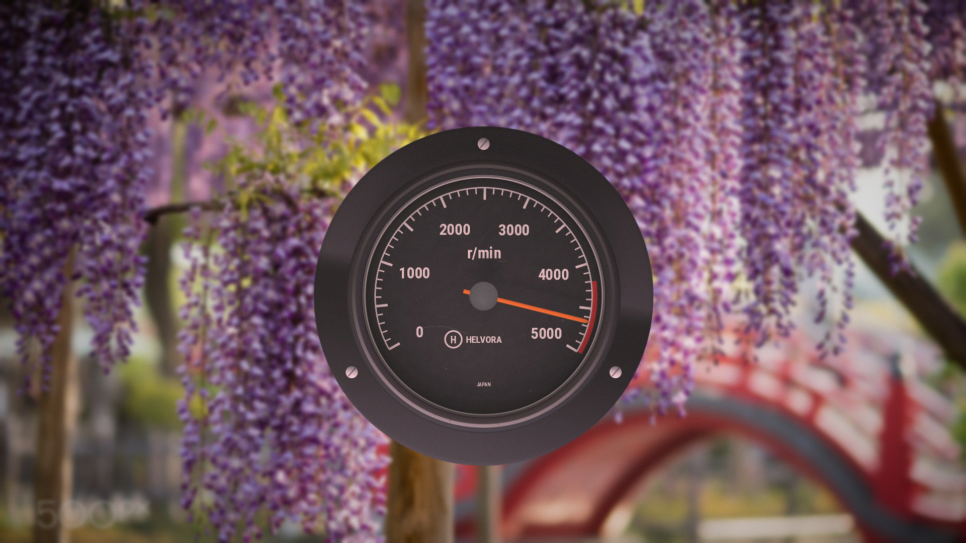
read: 4650 rpm
